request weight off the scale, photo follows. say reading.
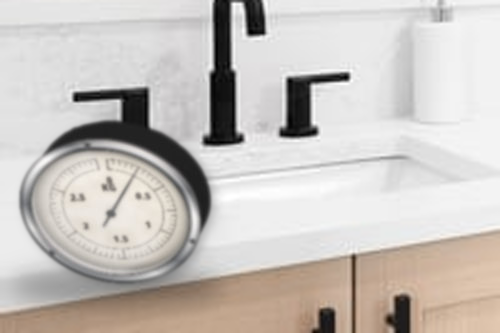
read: 0.25 kg
